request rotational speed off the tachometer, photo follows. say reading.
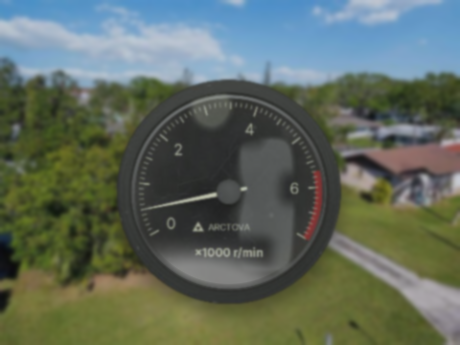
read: 500 rpm
